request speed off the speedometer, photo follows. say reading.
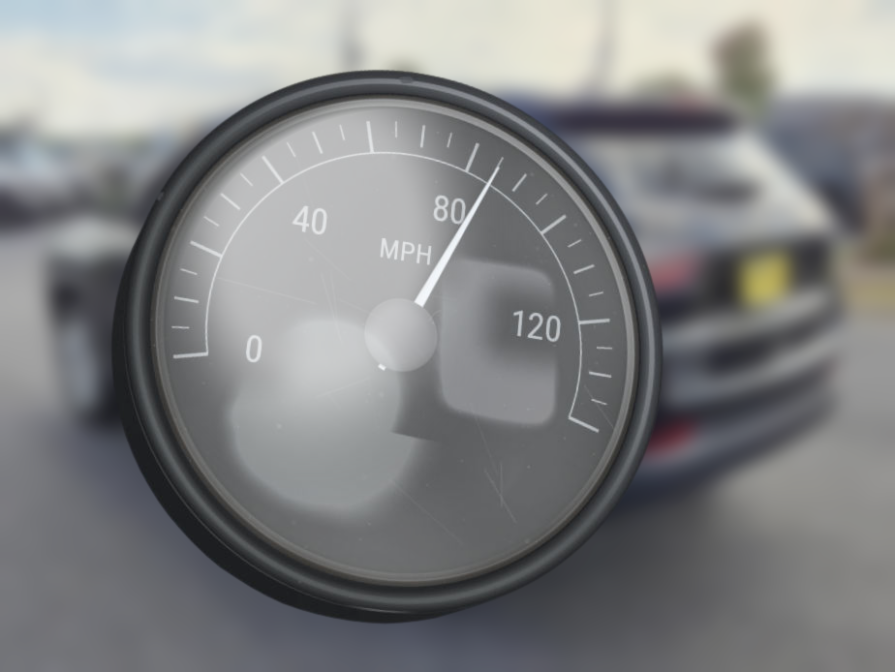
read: 85 mph
